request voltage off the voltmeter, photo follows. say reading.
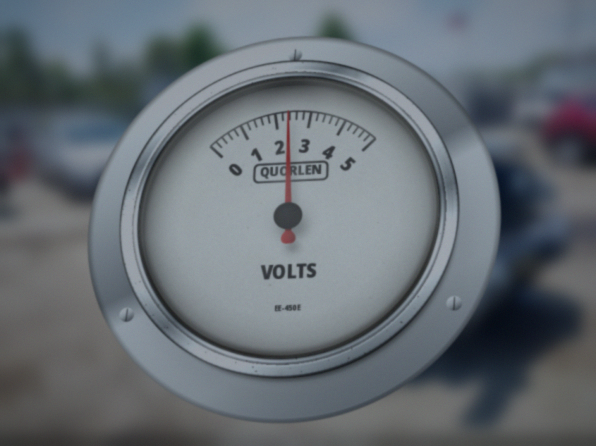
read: 2.4 V
